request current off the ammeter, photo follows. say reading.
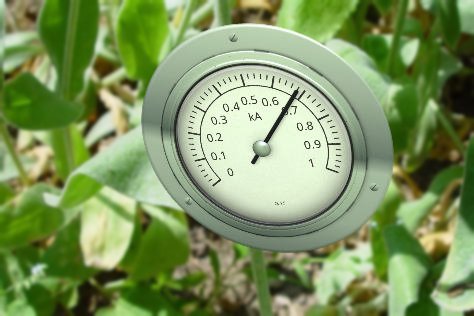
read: 0.68 kA
